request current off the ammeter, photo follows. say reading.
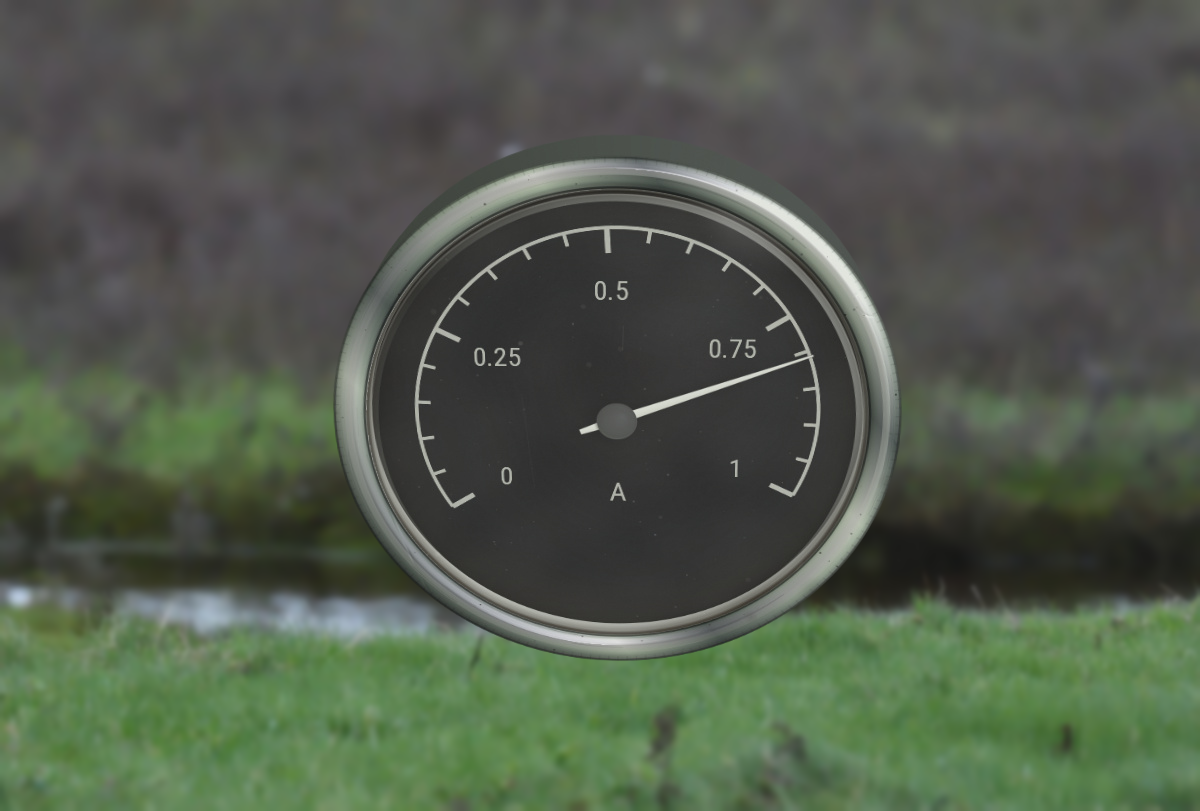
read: 0.8 A
